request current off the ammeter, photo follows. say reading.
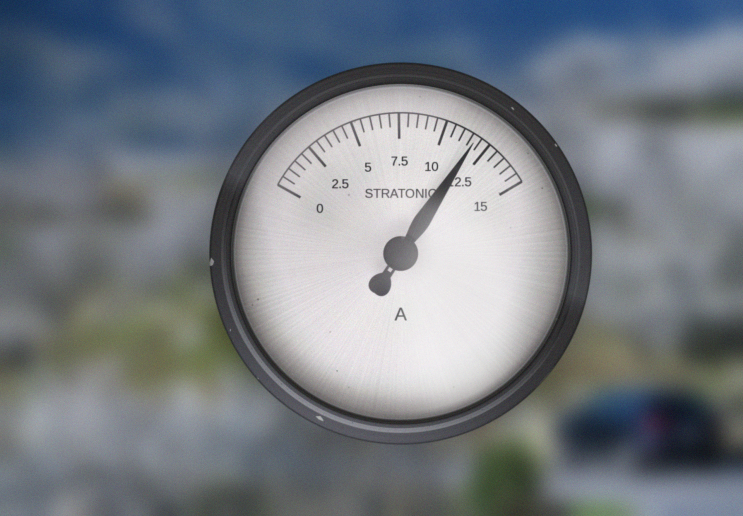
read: 11.75 A
